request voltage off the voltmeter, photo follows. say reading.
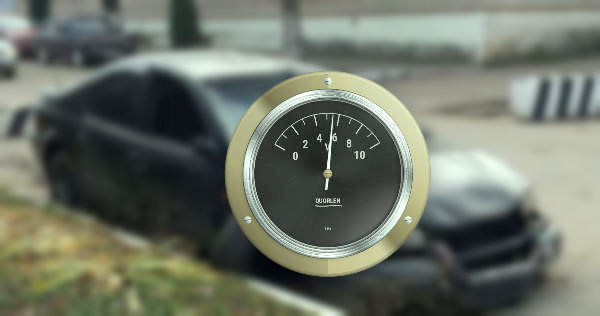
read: 5.5 V
